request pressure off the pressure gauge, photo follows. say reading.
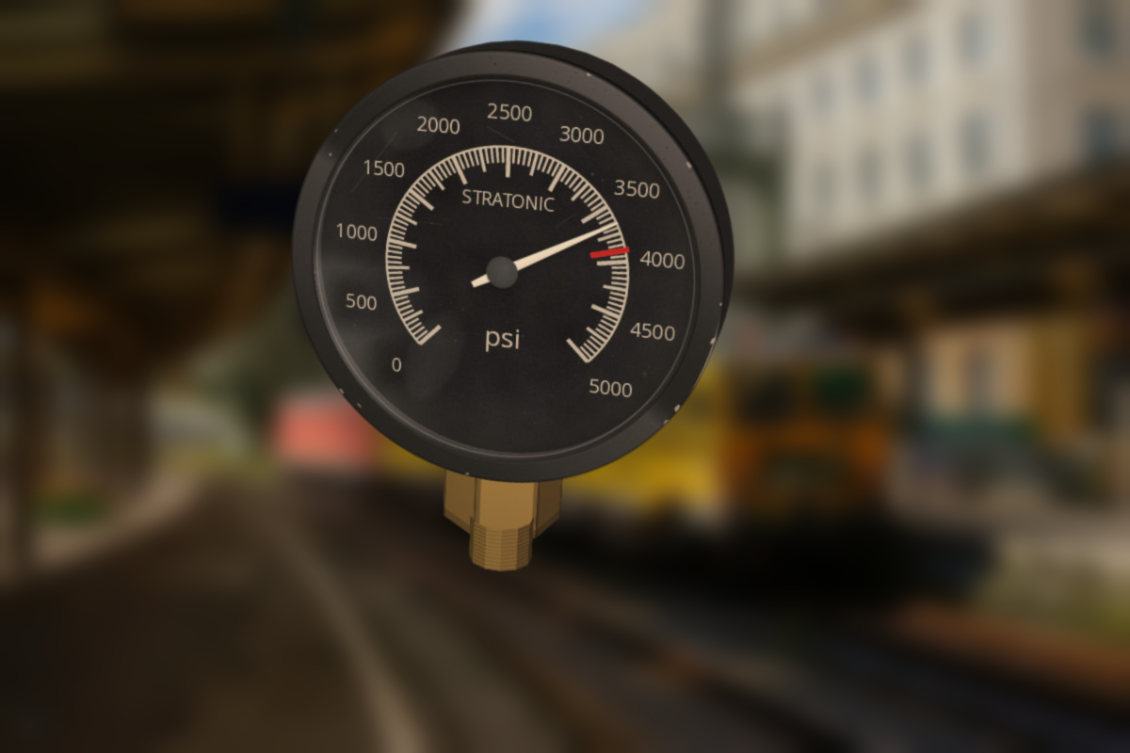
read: 3650 psi
